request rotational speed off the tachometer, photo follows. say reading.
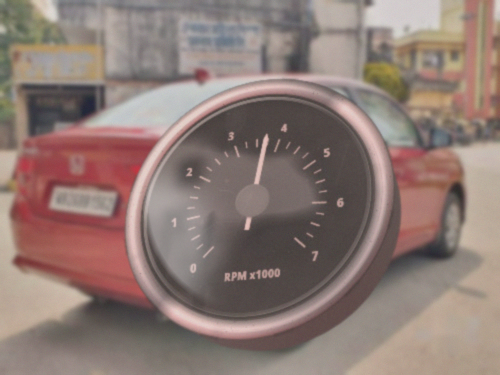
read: 3750 rpm
